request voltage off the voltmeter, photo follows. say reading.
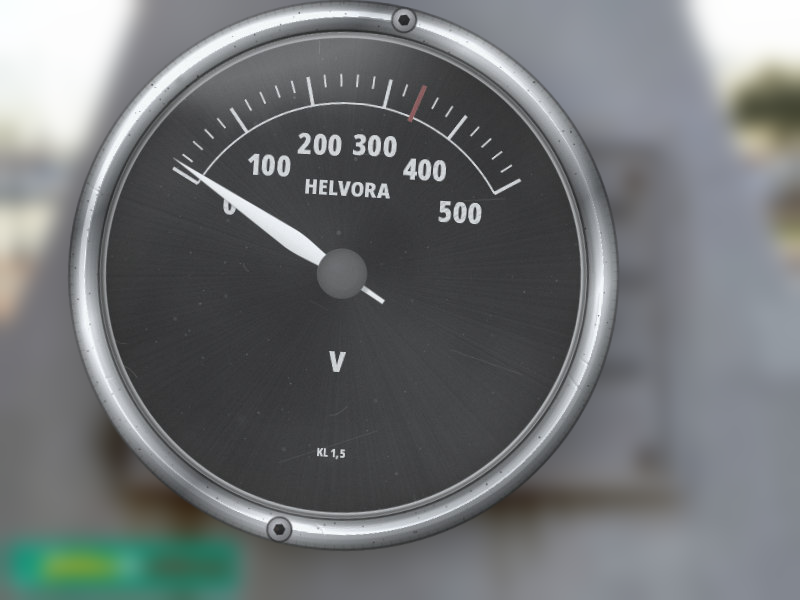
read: 10 V
